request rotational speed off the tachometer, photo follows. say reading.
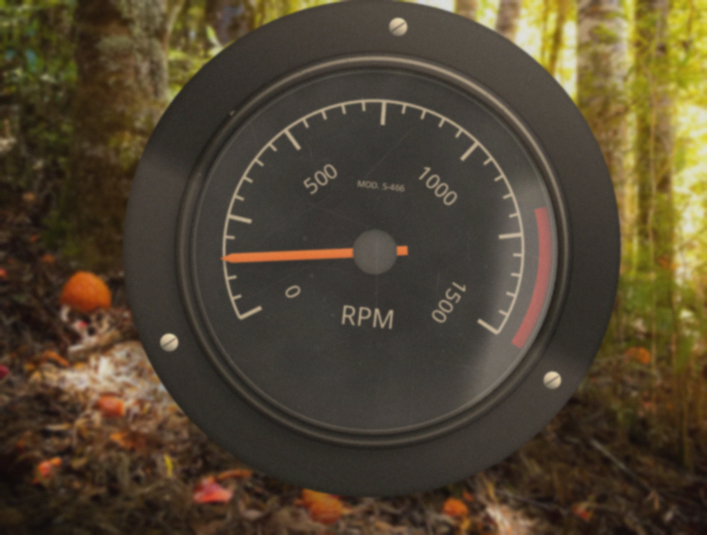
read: 150 rpm
